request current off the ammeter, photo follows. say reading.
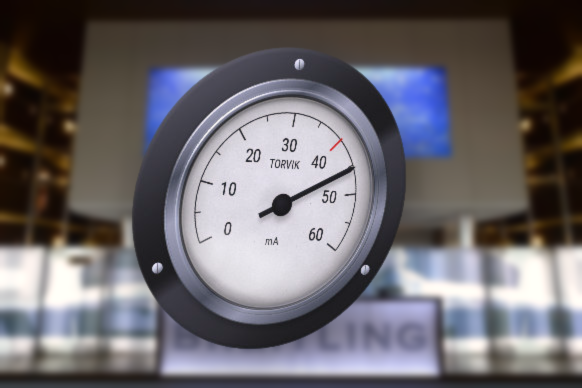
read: 45 mA
